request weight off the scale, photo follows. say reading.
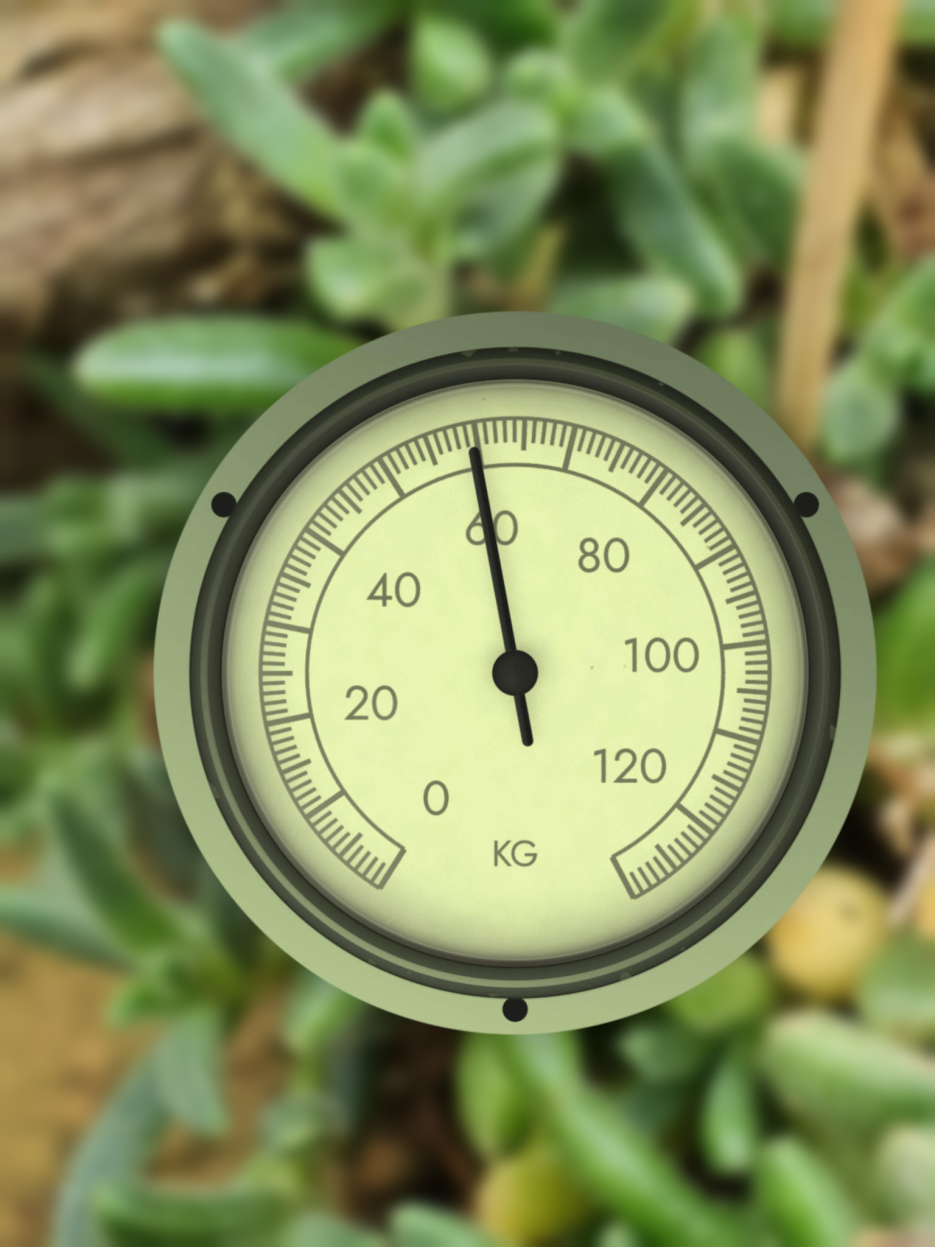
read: 59.5 kg
